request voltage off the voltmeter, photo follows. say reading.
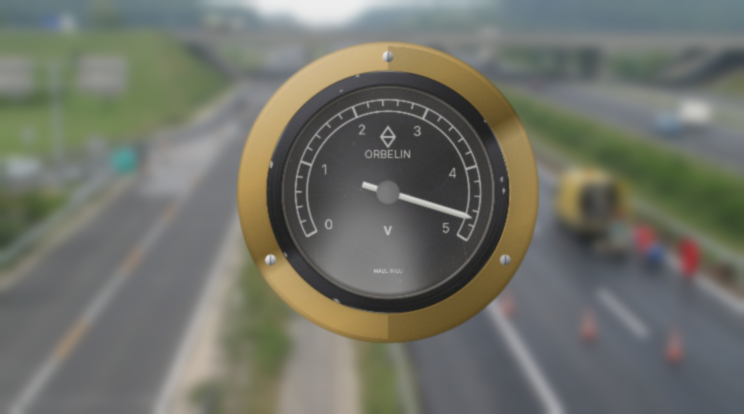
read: 4.7 V
